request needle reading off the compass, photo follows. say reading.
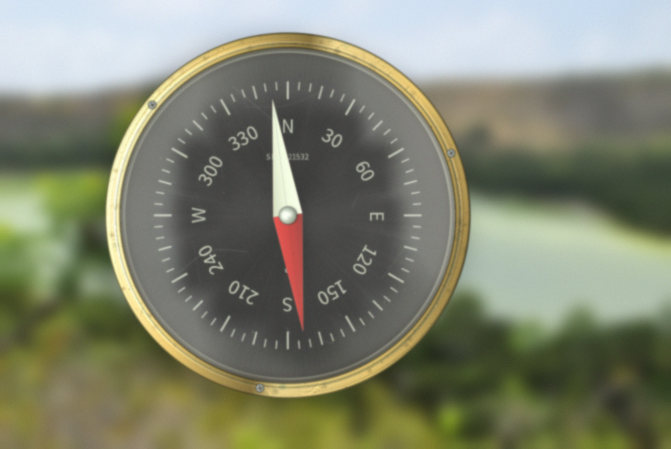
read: 172.5 °
